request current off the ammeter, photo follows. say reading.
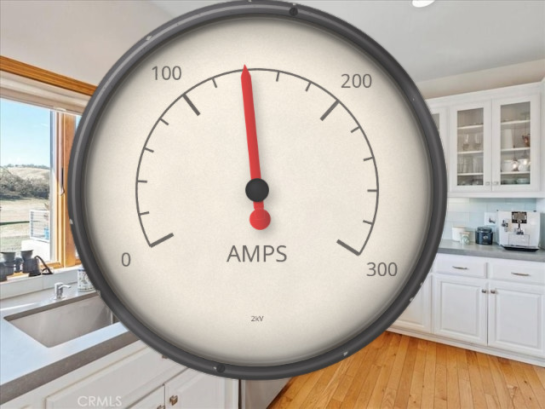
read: 140 A
